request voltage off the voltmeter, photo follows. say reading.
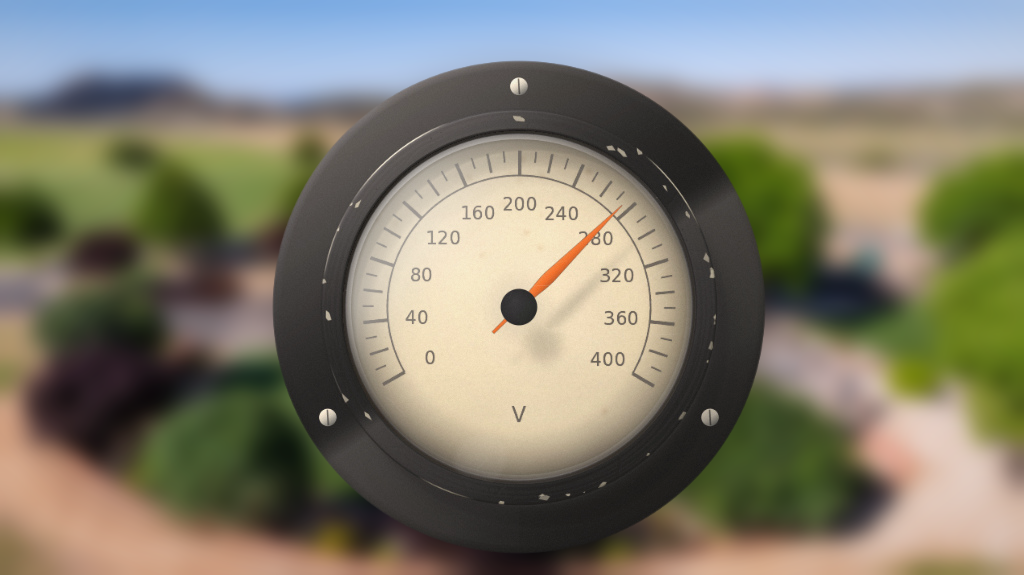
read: 275 V
